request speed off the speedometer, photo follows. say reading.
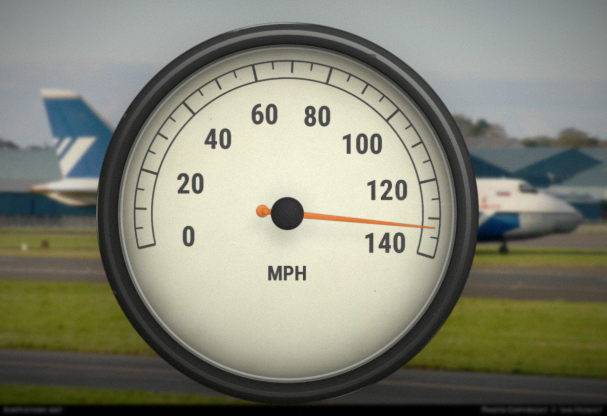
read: 132.5 mph
